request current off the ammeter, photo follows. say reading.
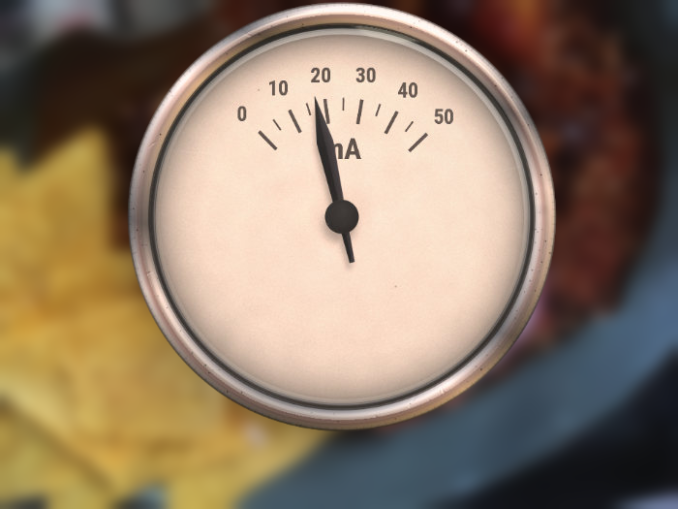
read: 17.5 mA
